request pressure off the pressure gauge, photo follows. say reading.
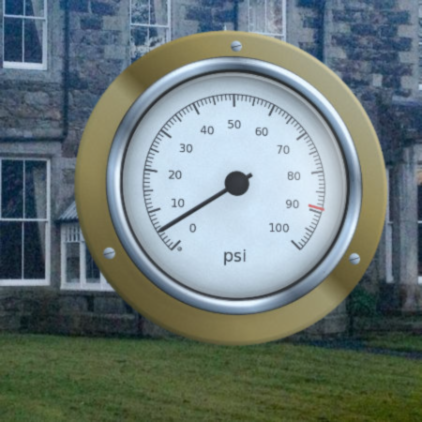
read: 5 psi
